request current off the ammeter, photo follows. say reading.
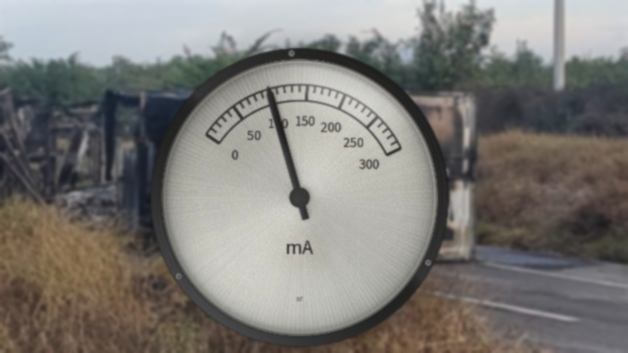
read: 100 mA
